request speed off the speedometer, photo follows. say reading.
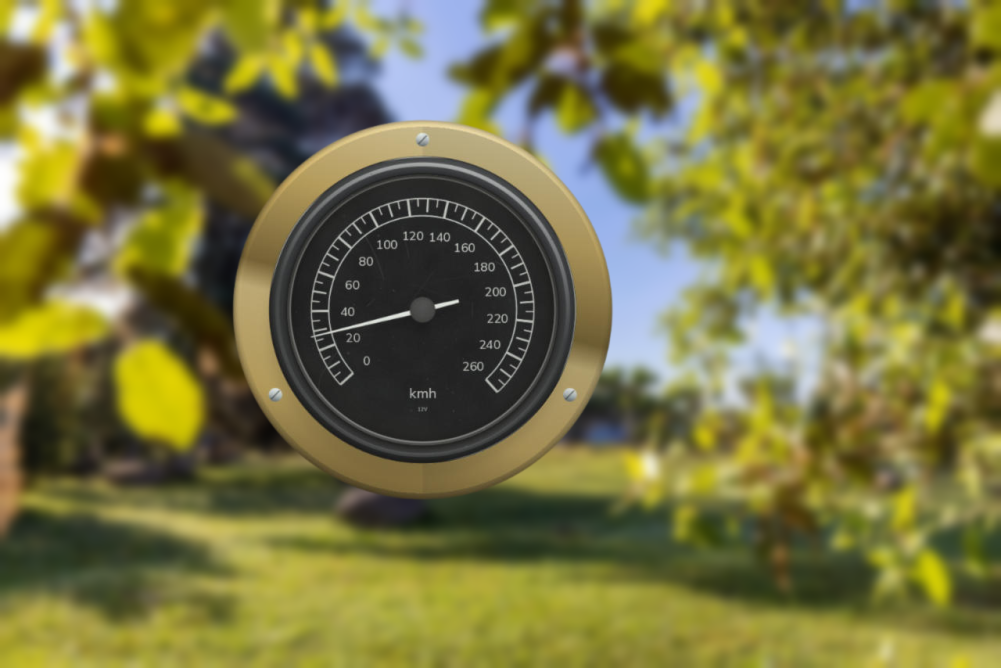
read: 27.5 km/h
